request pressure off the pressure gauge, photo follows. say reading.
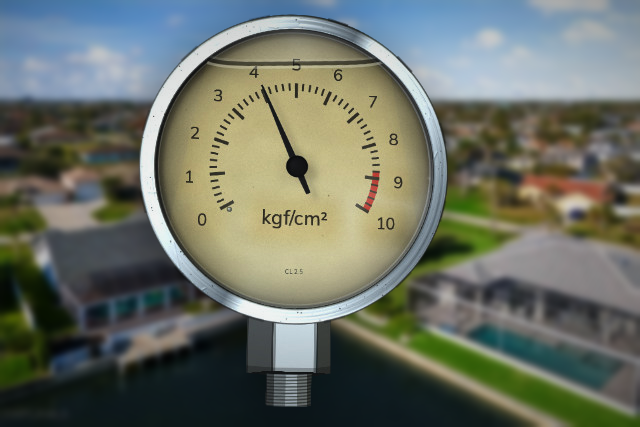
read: 4 kg/cm²
